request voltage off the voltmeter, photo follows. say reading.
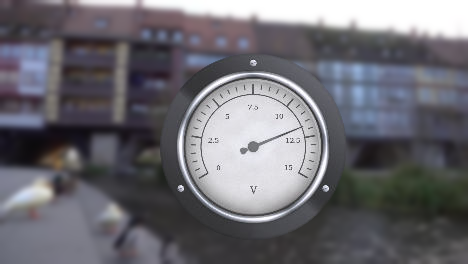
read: 11.75 V
